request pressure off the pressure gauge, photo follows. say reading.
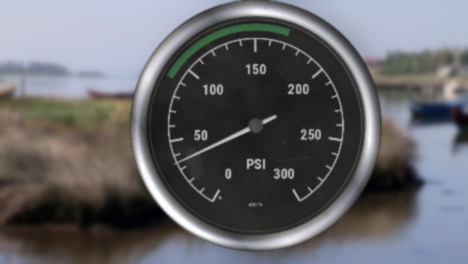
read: 35 psi
